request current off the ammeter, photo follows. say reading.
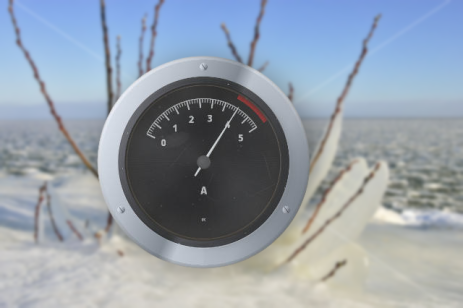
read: 4 A
